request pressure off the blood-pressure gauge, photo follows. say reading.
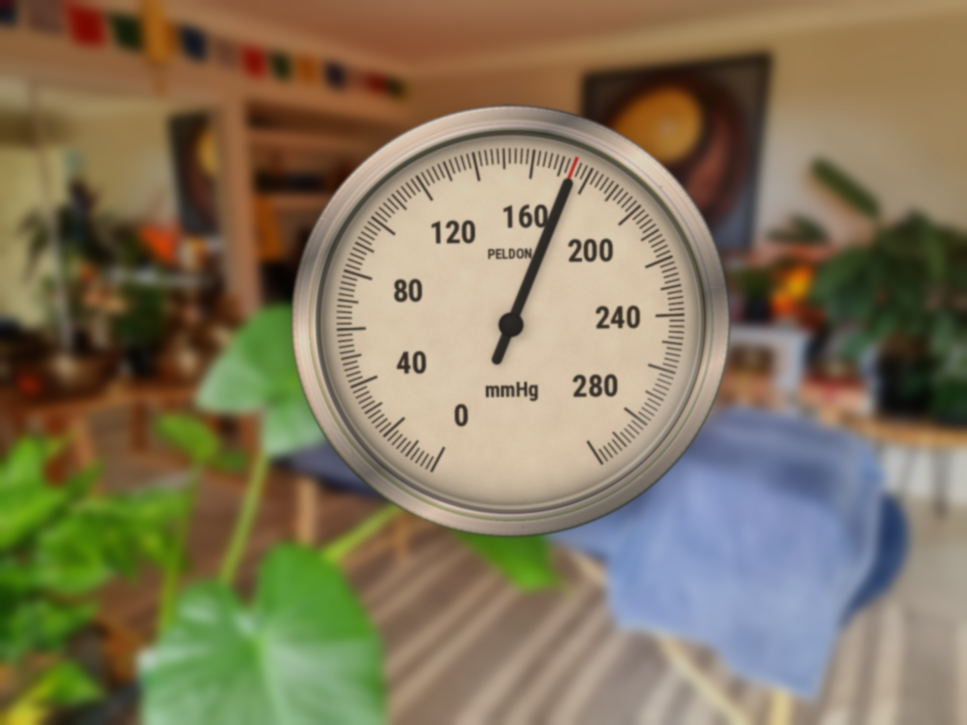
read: 174 mmHg
